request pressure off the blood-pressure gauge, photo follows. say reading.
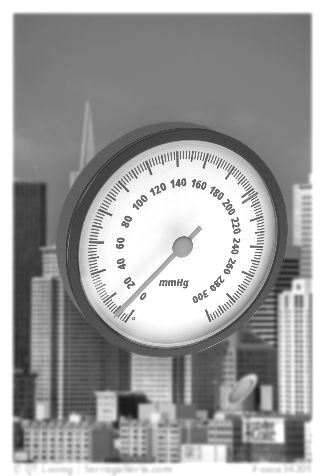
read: 10 mmHg
